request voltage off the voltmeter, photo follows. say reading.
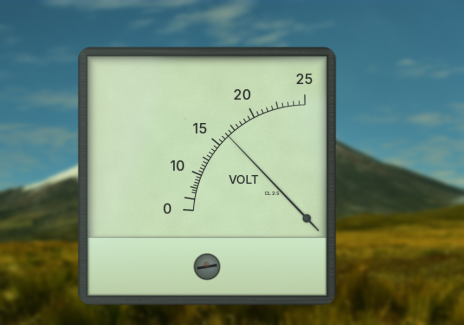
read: 16.5 V
